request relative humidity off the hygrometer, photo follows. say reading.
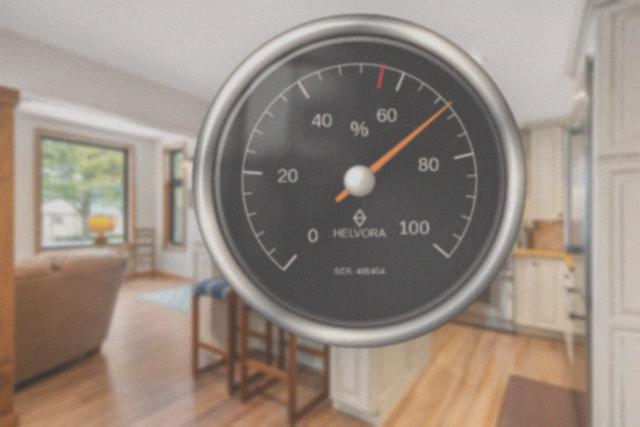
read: 70 %
